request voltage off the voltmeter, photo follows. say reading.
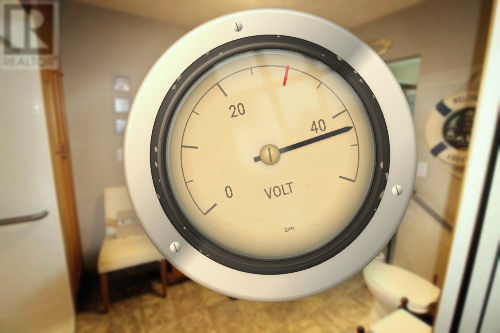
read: 42.5 V
